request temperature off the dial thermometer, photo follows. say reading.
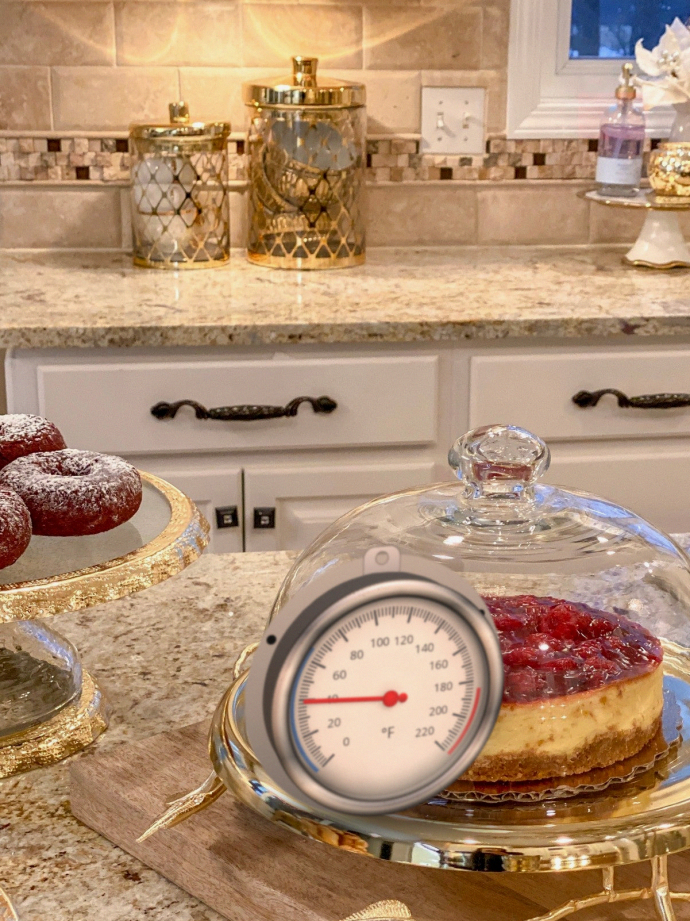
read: 40 °F
